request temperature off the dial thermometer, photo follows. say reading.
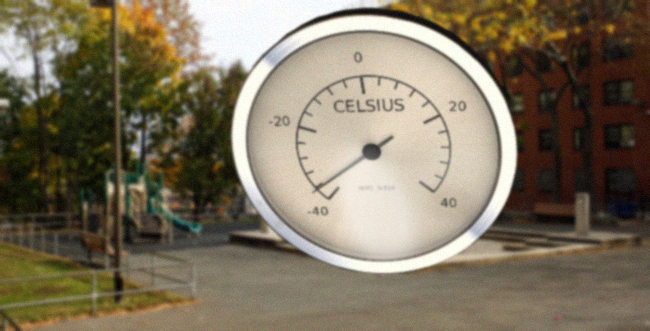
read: -36 °C
